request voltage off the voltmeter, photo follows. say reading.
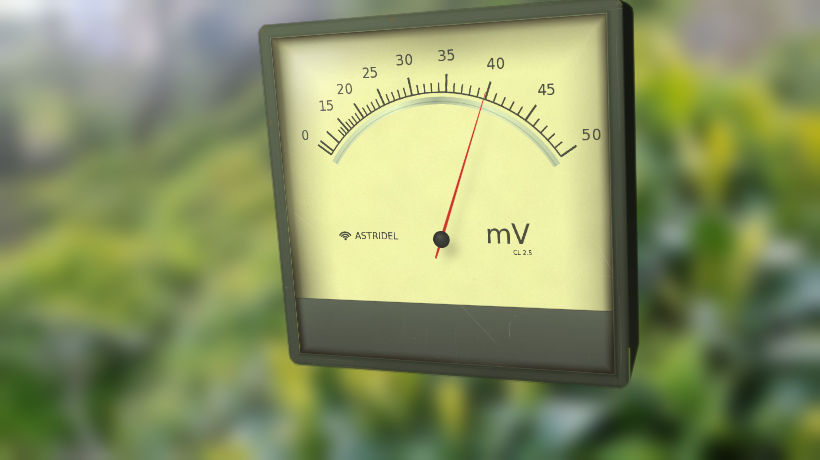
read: 40 mV
